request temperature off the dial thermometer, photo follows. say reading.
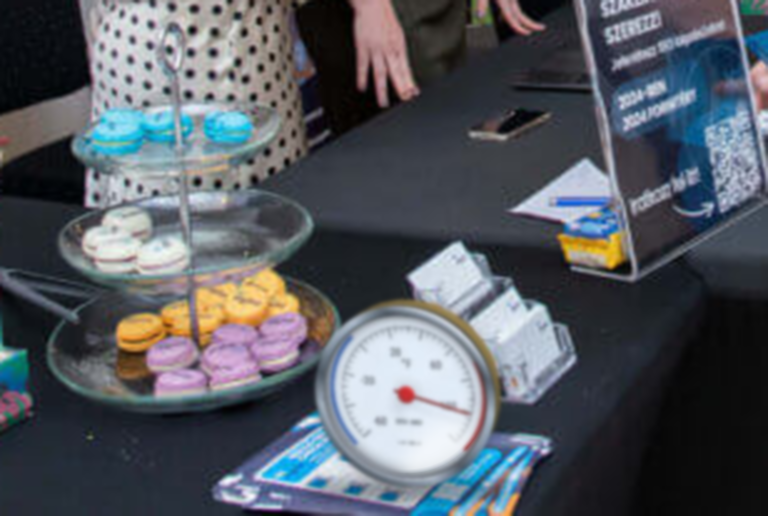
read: 100 °F
